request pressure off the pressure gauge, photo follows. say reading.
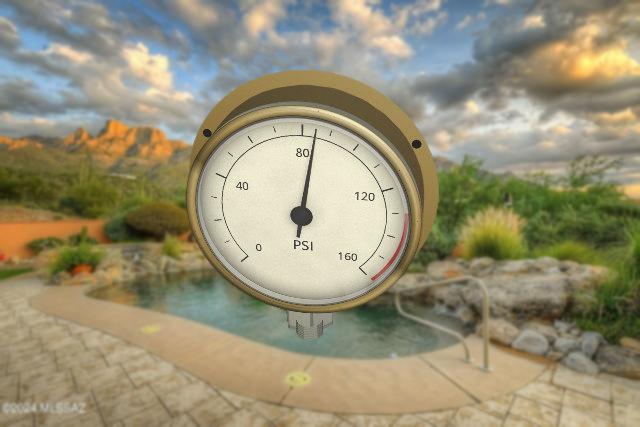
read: 85 psi
